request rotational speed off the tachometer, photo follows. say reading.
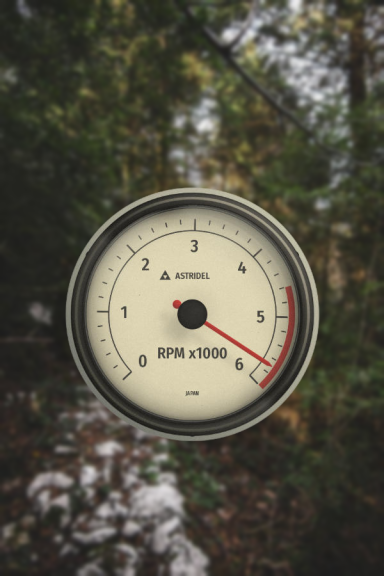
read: 5700 rpm
